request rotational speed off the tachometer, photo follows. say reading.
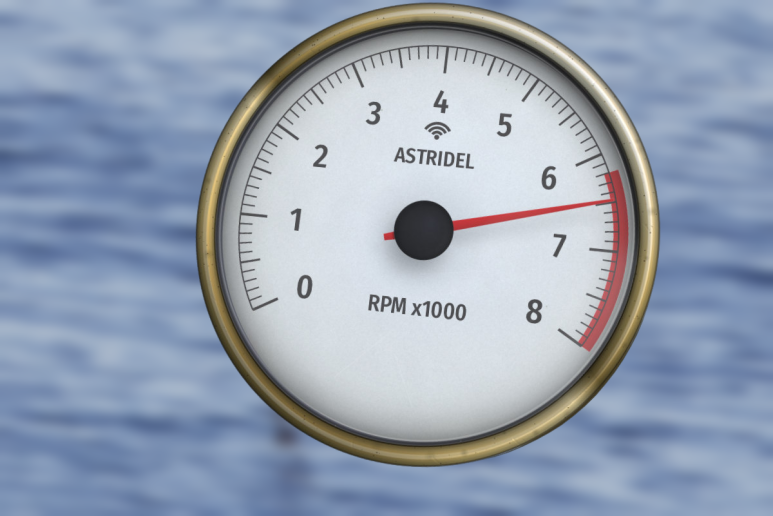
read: 6500 rpm
